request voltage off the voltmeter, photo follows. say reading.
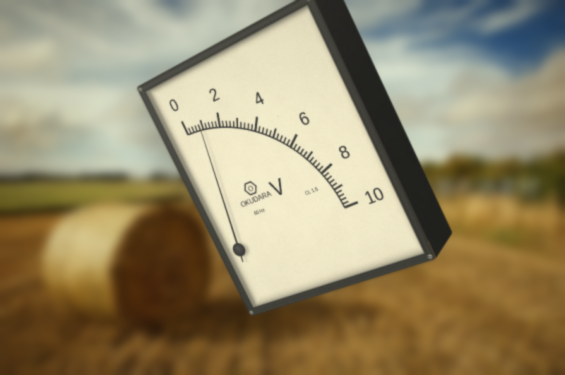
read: 1 V
